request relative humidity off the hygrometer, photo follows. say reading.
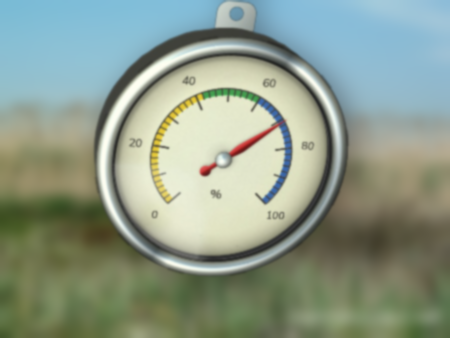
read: 70 %
